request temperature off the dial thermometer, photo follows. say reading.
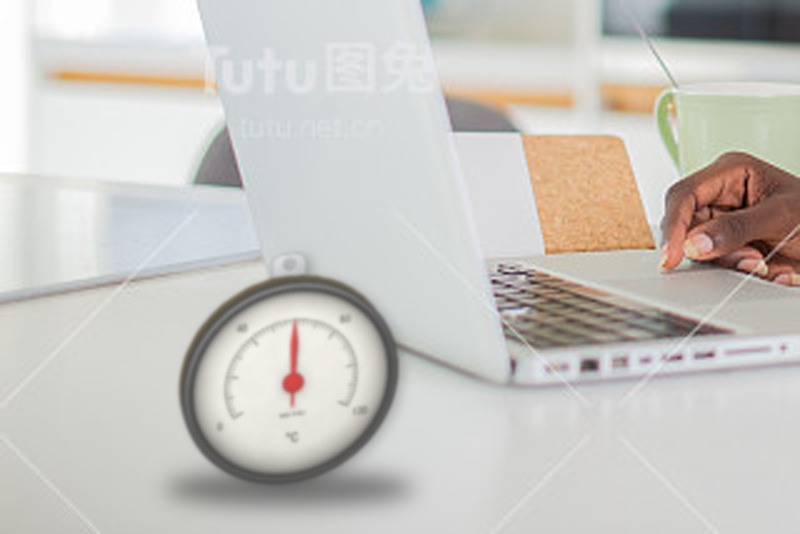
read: 60 °C
